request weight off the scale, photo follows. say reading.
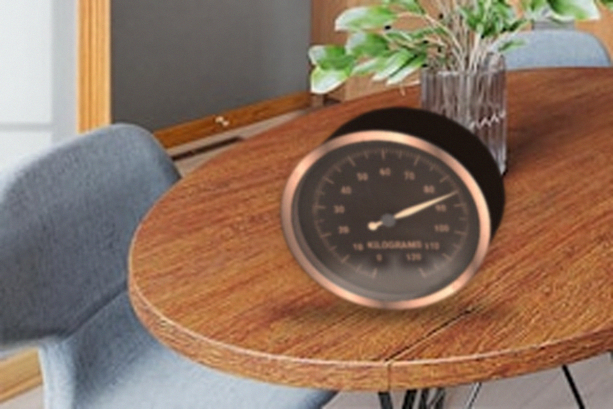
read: 85 kg
